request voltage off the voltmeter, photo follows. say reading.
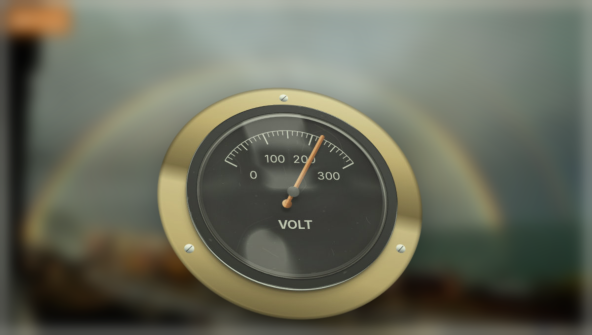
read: 220 V
